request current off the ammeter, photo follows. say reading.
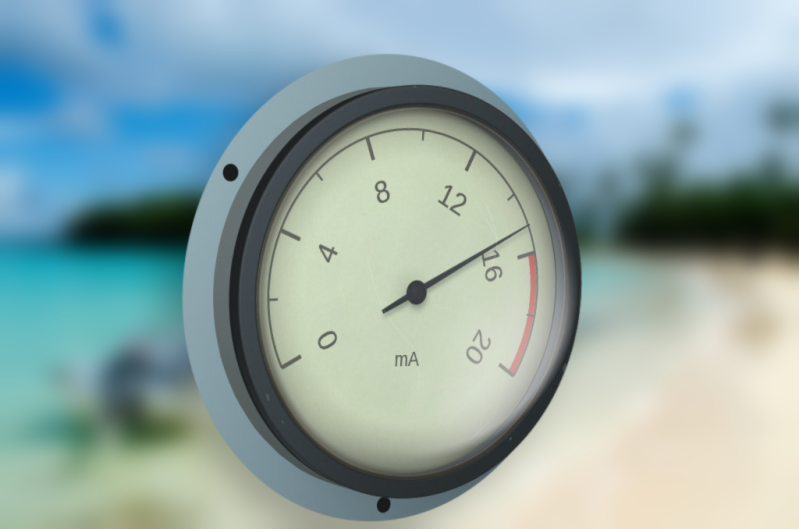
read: 15 mA
